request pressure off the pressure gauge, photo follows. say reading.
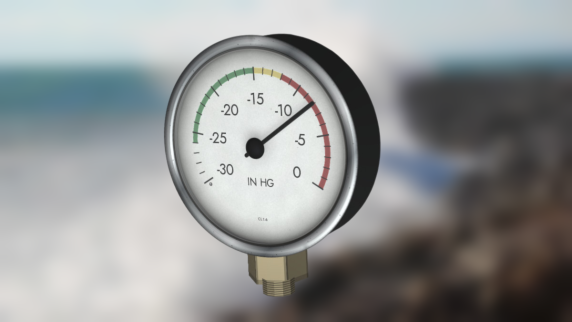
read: -8 inHg
